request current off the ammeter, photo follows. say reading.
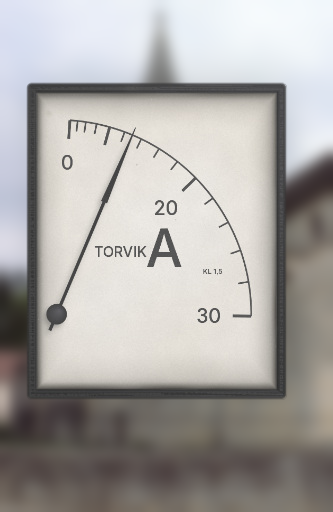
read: 13 A
